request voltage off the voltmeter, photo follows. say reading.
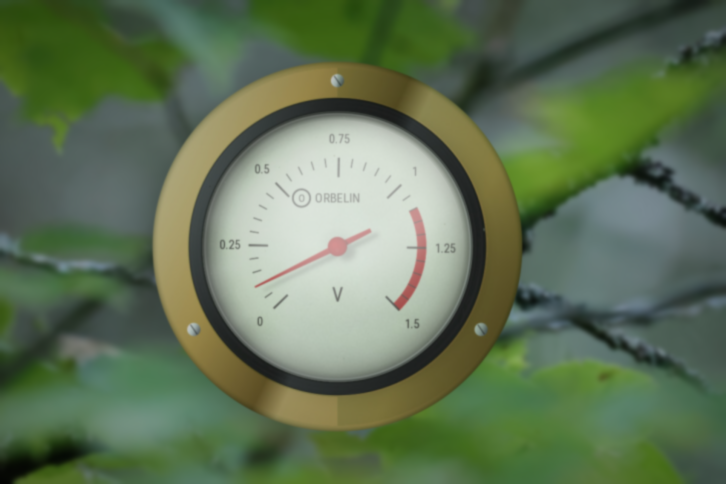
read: 0.1 V
